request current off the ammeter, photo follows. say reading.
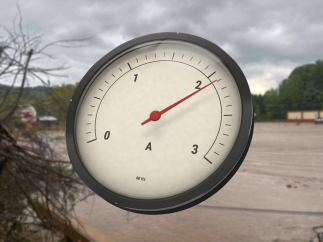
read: 2.1 A
